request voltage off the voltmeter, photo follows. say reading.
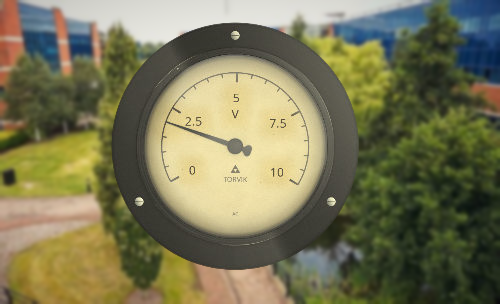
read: 2 V
